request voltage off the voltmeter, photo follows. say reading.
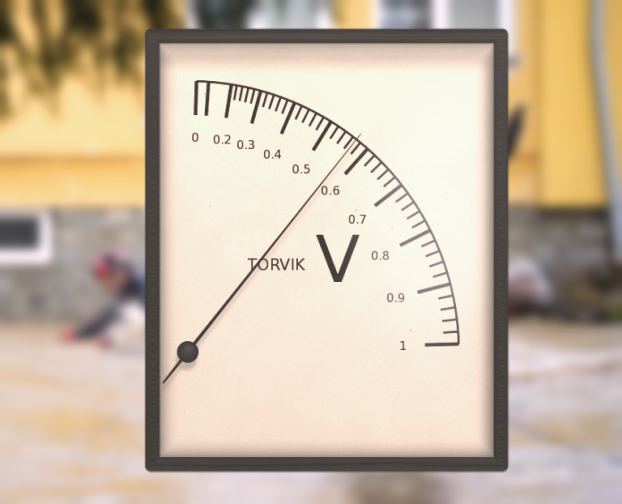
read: 0.57 V
